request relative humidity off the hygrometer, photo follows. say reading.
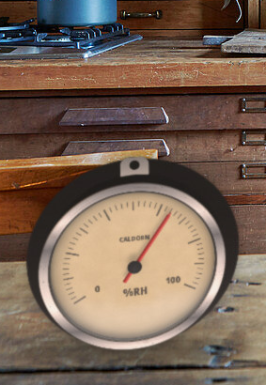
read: 64 %
